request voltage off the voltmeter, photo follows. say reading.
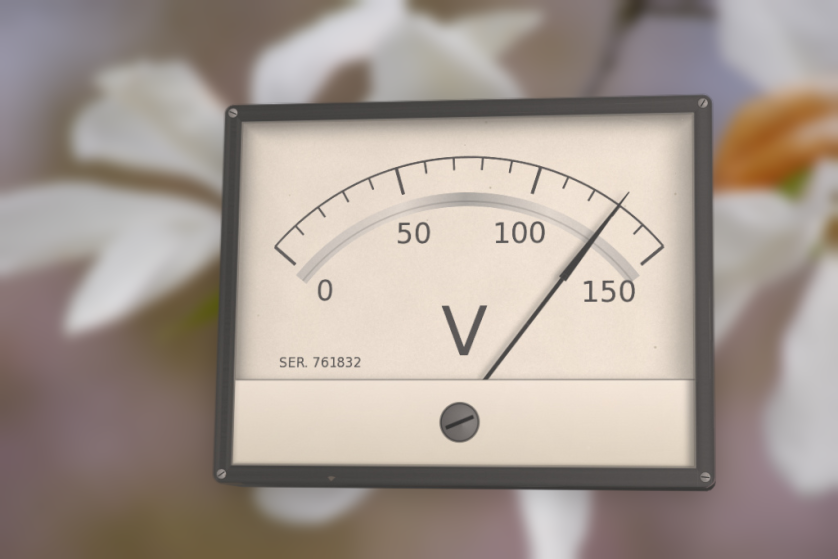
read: 130 V
